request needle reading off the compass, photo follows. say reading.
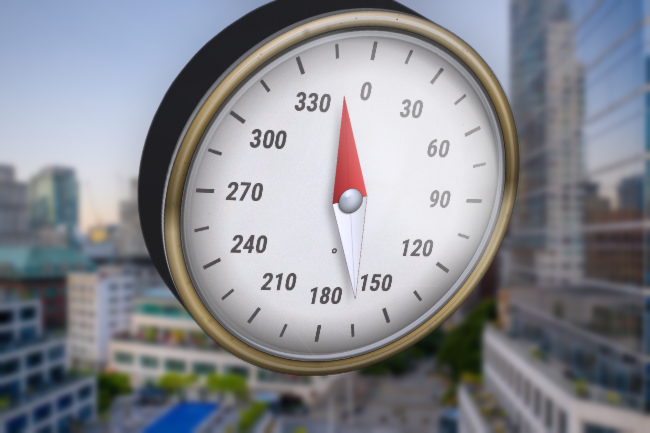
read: 345 °
